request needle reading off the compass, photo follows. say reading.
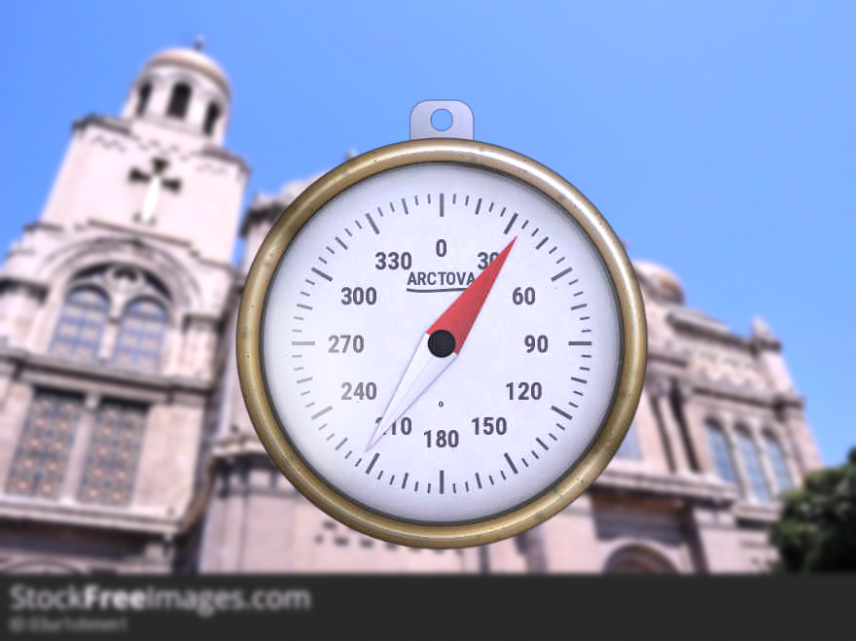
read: 35 °
